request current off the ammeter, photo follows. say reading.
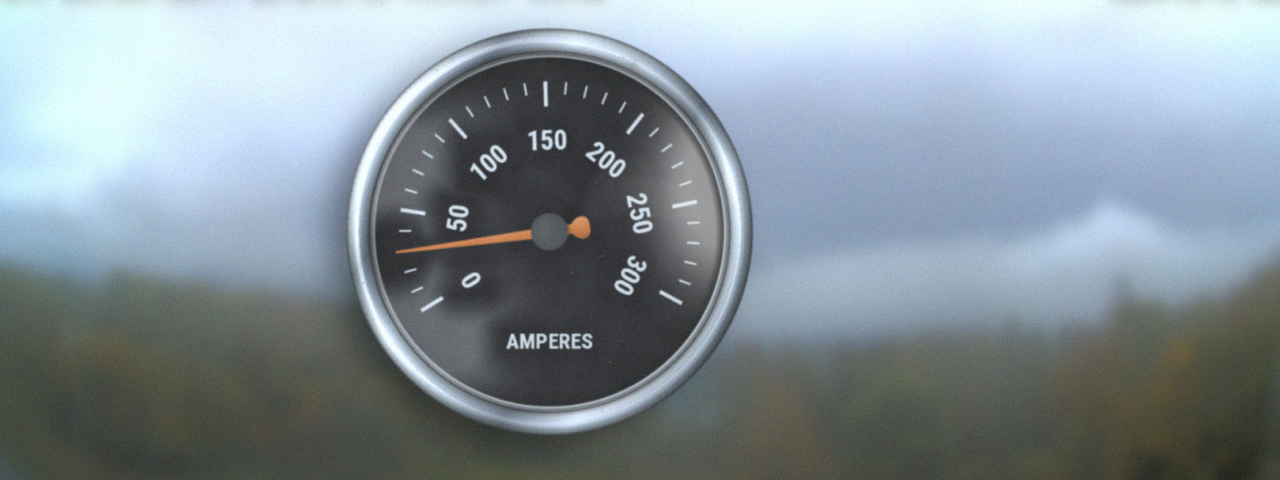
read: 30 A
